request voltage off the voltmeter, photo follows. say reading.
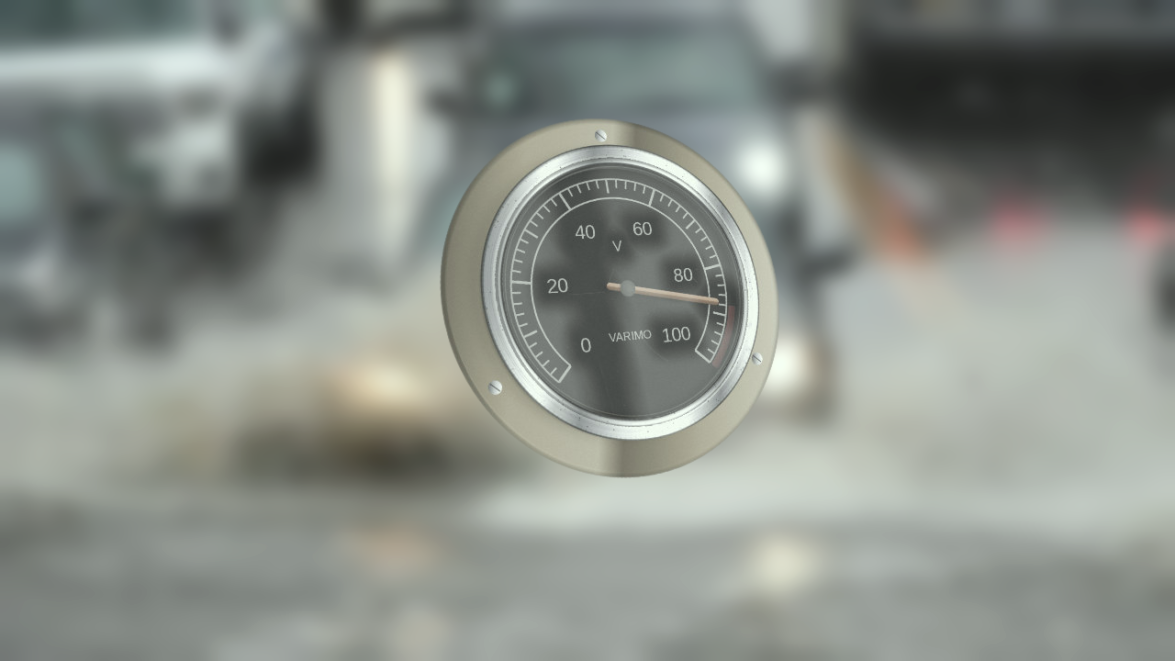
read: 88 V
